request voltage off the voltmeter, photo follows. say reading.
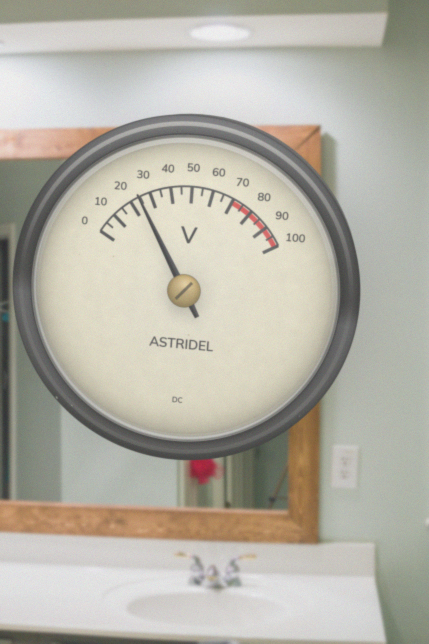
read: 25 V
